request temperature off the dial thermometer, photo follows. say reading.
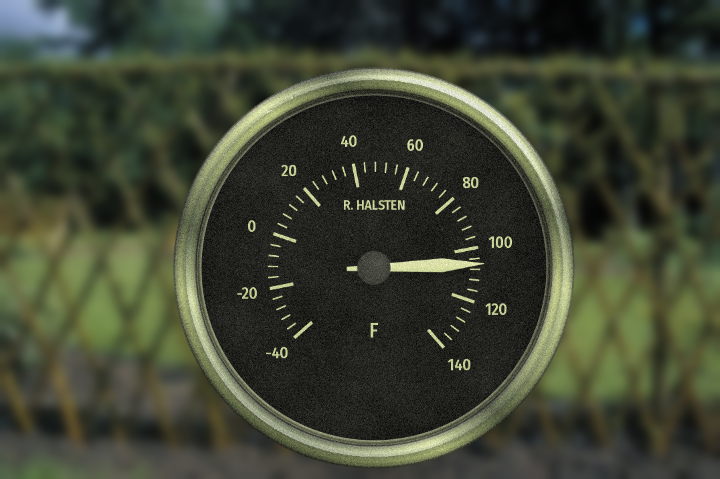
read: 106 °F
